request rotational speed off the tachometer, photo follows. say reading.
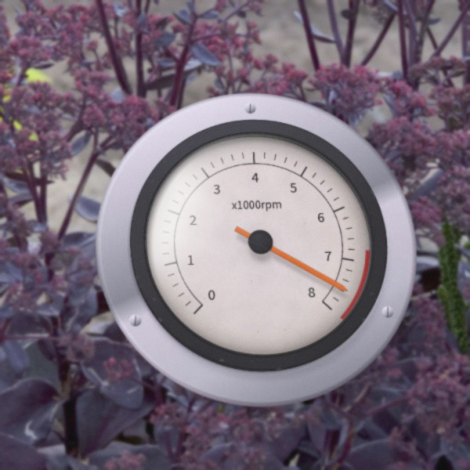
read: 7600 rpm
